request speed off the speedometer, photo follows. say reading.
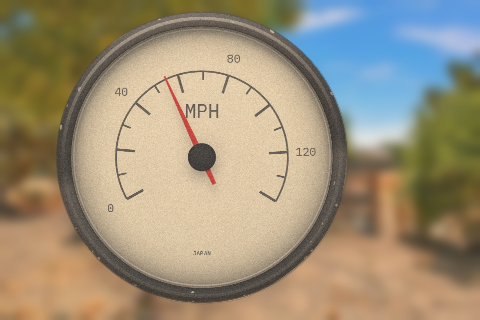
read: 55 mph
